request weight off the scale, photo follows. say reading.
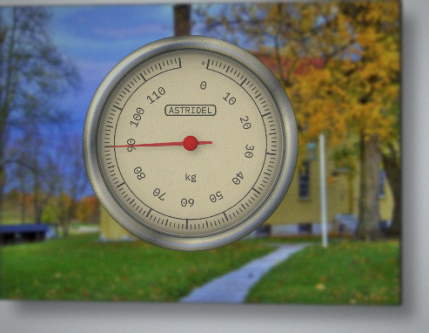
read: 90 kg
